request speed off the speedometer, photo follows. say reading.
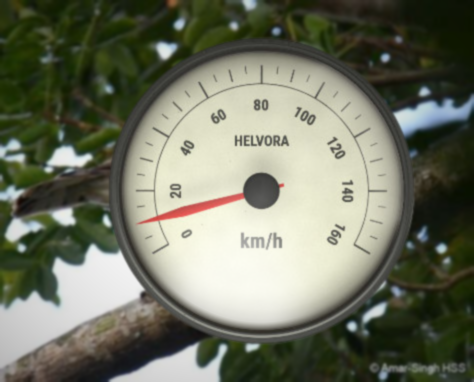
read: 10 km/h
